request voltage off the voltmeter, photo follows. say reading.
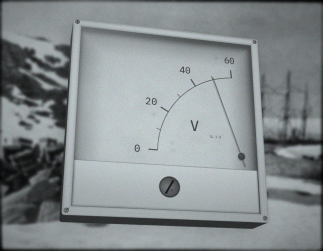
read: 50 V
